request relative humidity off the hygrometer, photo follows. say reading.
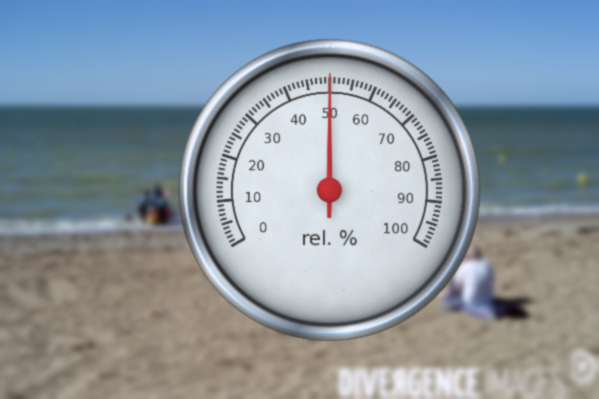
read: 50 %
